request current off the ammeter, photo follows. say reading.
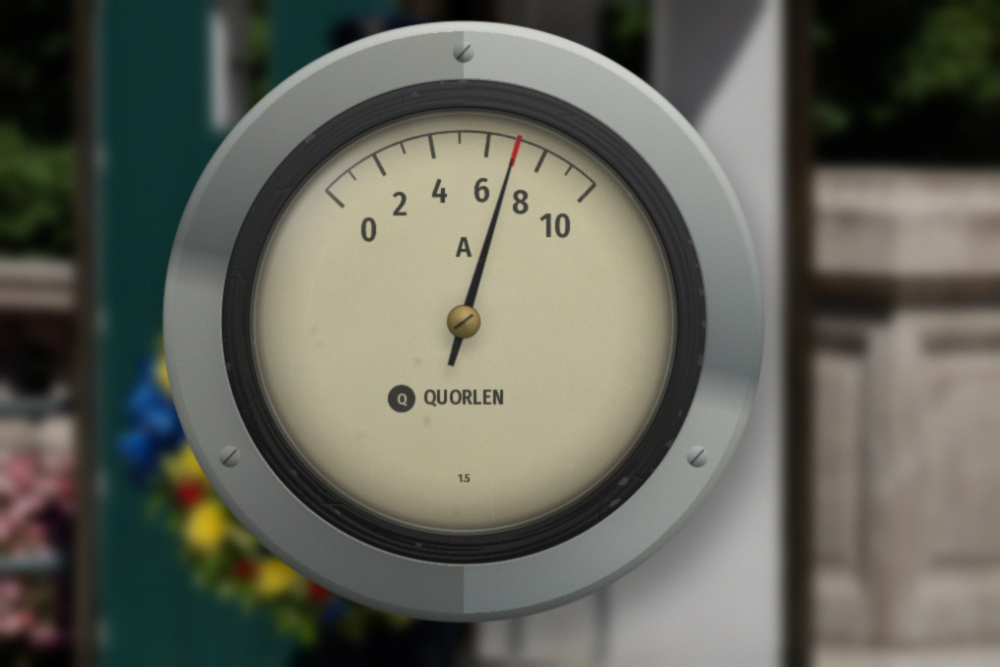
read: 7 A
